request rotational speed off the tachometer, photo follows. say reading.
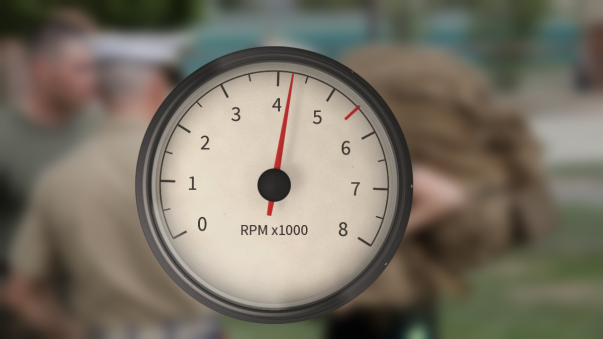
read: 4250 rpm
